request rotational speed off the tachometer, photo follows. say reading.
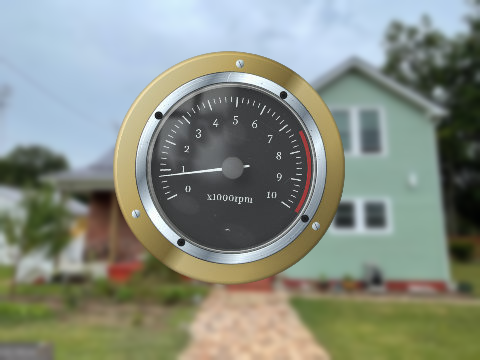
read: 800 rpm
